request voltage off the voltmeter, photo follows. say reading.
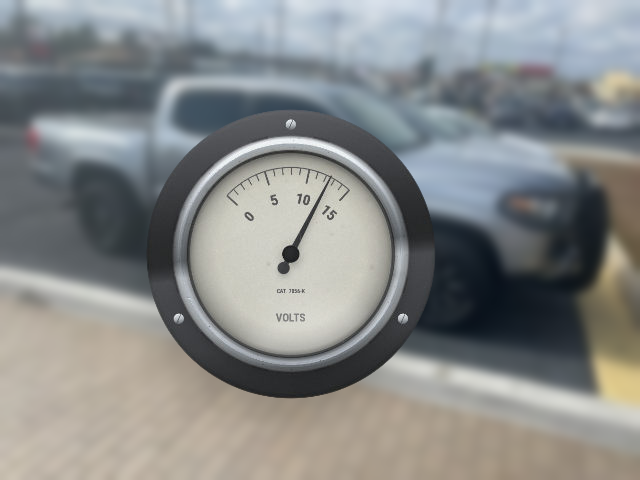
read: 12.5 V
